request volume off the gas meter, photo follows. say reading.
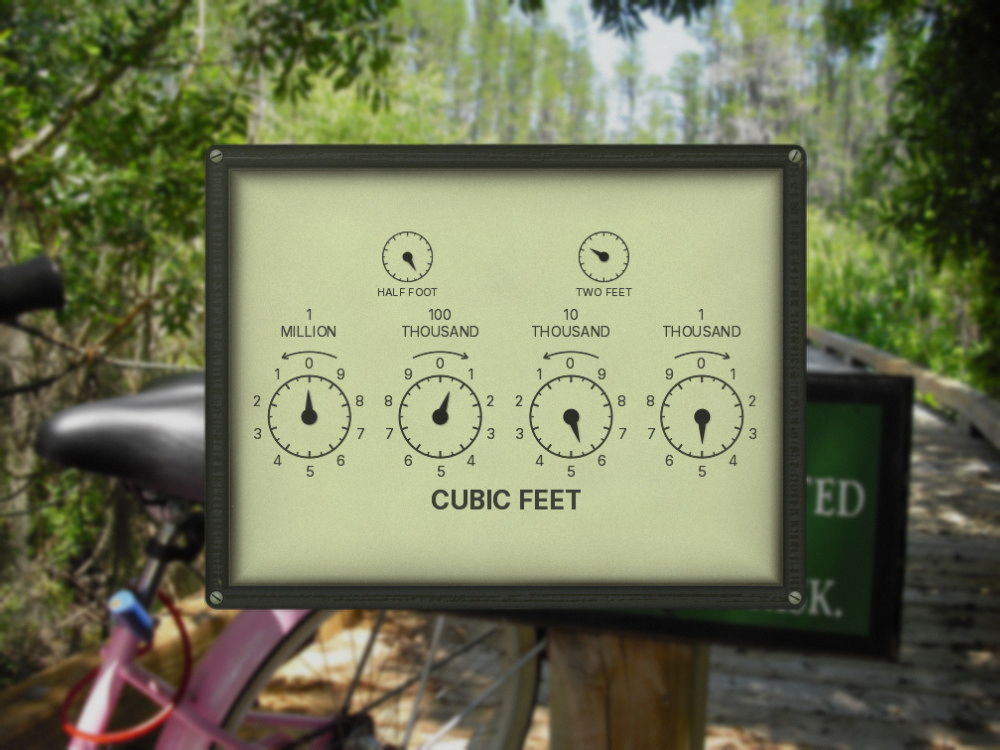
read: 5500 ft³
